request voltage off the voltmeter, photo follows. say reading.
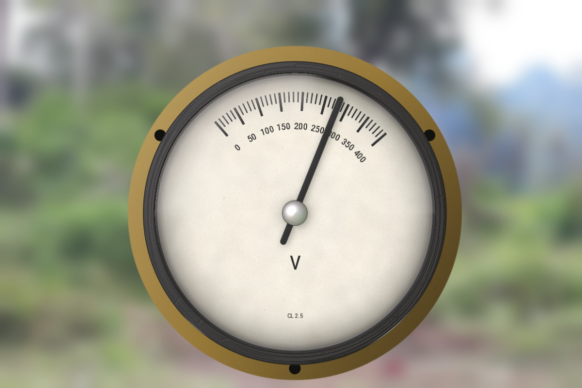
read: 280 V
